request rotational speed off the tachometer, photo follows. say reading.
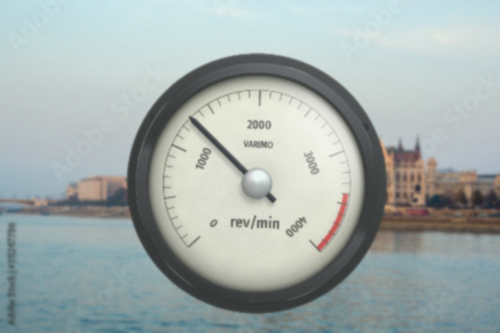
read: 1300 rpm
